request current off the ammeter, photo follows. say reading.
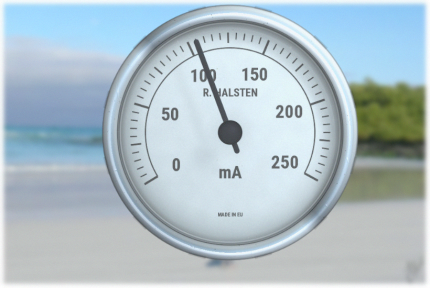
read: 105 mA
